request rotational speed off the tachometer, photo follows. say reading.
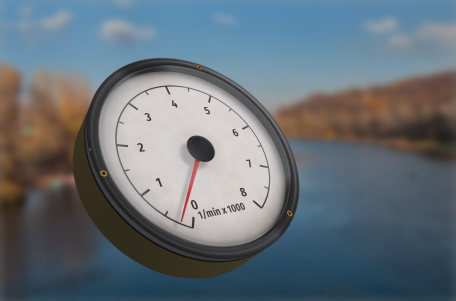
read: 250 rpm
